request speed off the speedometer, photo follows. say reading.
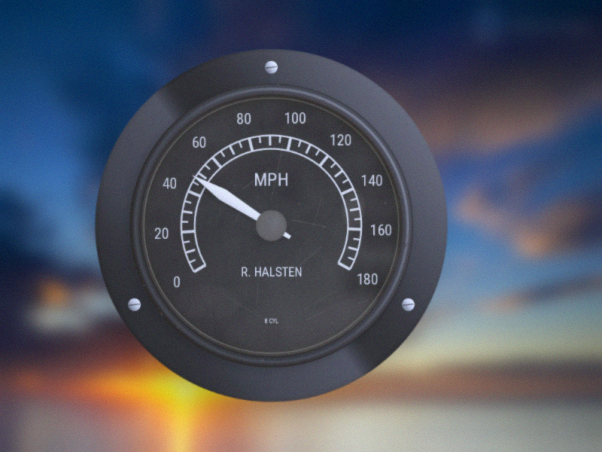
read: 47.5 mph
